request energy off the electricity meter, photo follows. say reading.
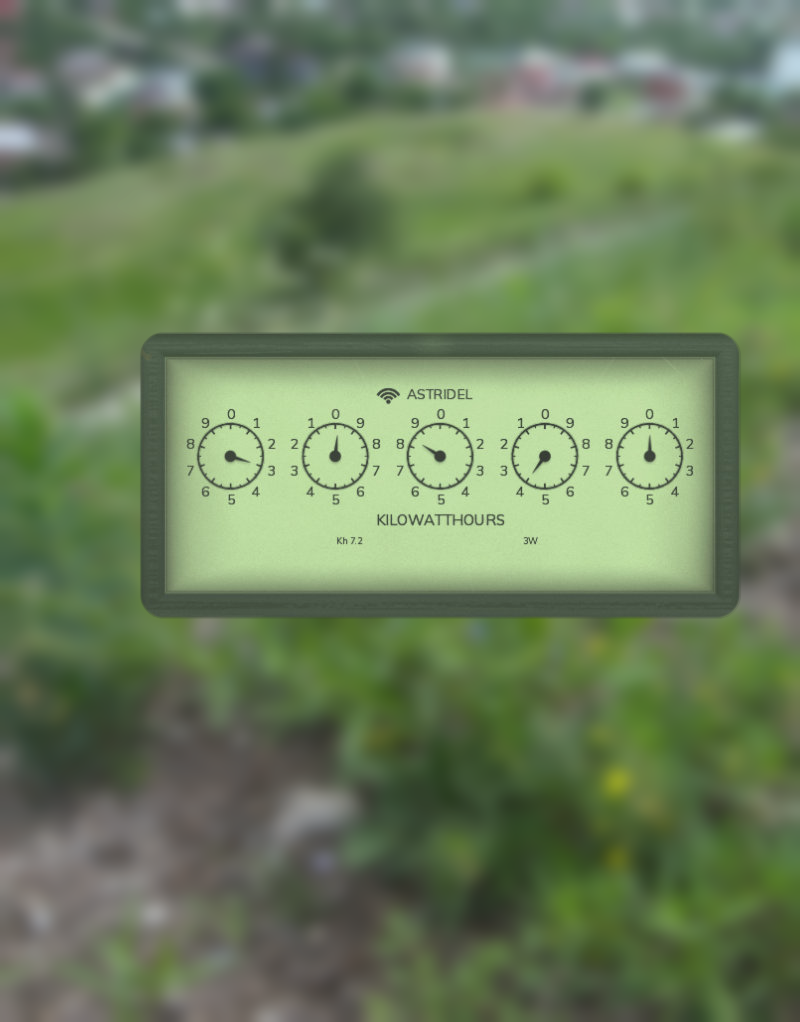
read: 29840 kWh
